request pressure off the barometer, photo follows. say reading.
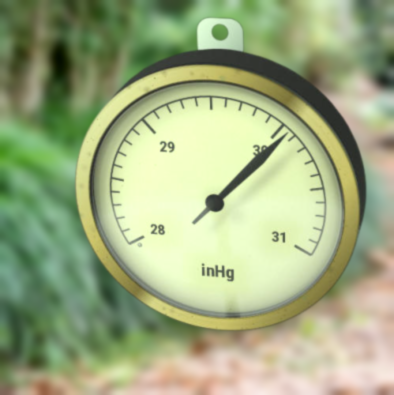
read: 30.05 inHg
